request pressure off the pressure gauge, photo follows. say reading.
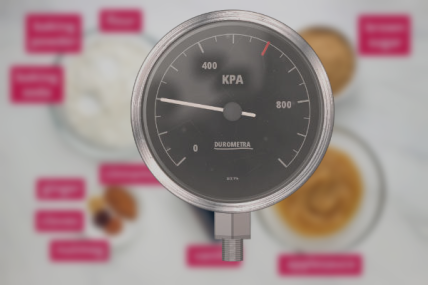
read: 200 kPa
